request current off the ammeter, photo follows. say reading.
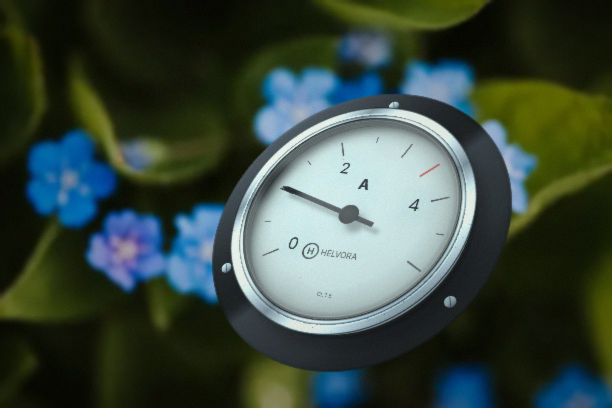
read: 1 A
